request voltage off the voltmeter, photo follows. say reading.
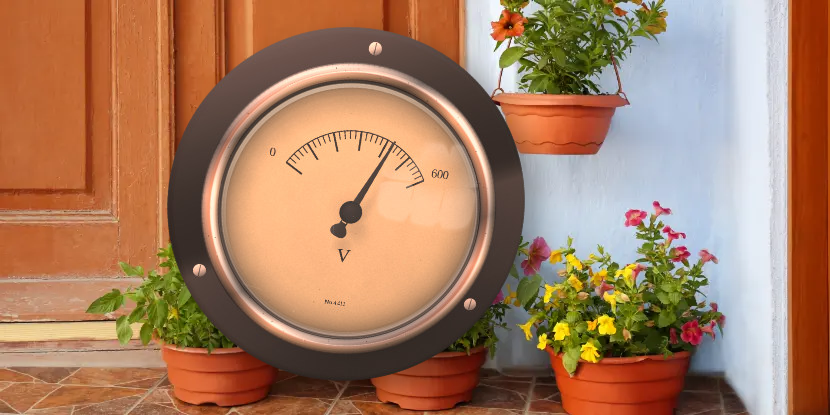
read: 420 V
